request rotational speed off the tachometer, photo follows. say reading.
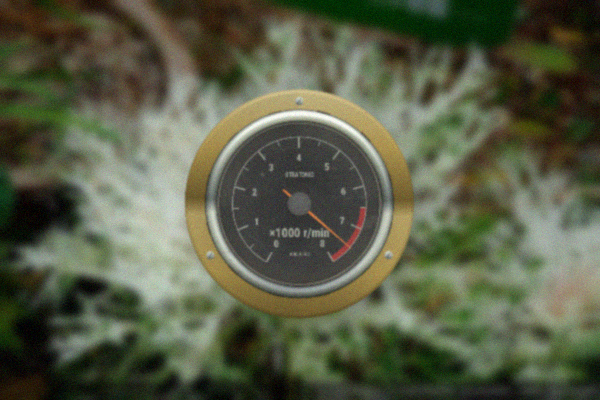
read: 7500 rpm
